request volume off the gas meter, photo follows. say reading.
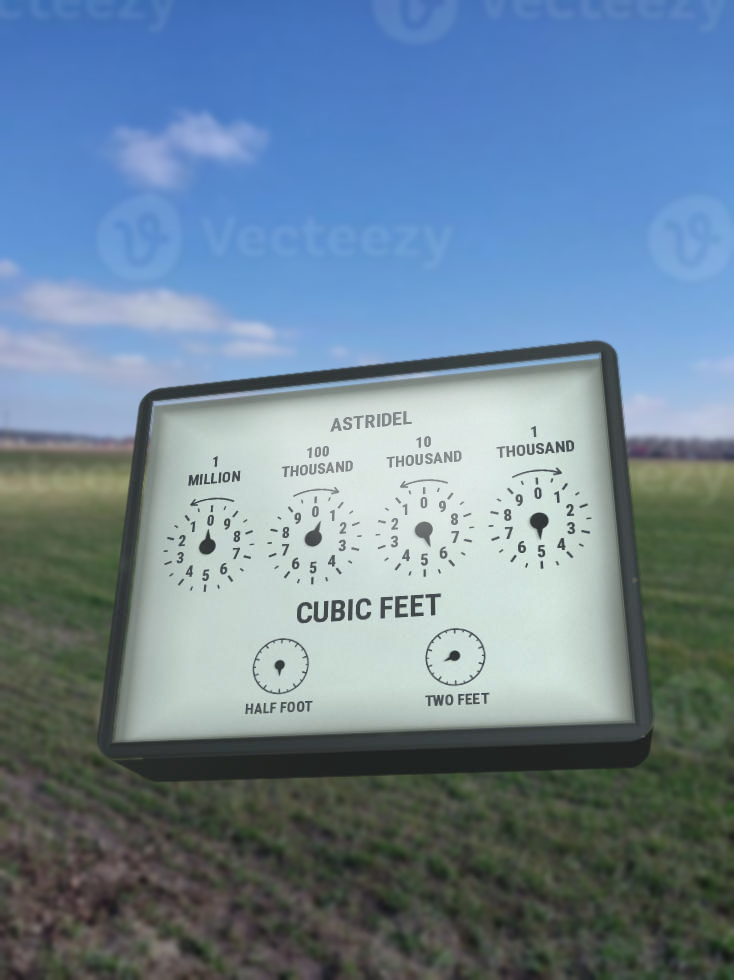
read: 5500 ft³
